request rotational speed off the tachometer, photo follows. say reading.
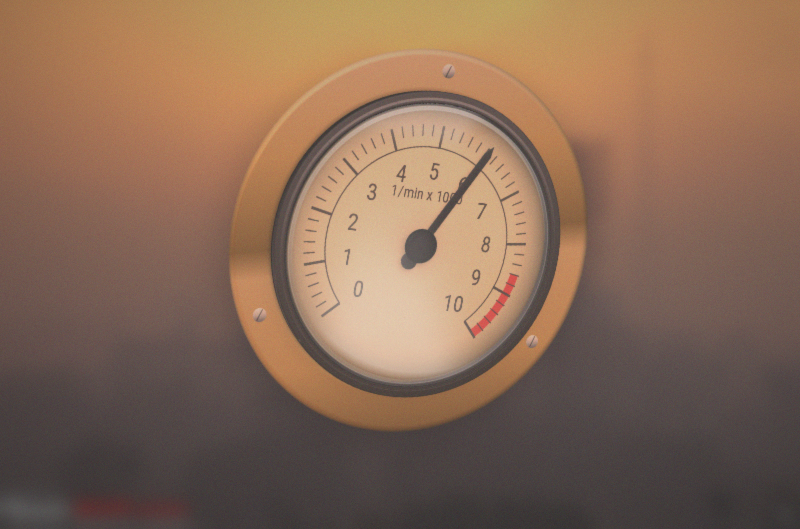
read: 6000 rpm
